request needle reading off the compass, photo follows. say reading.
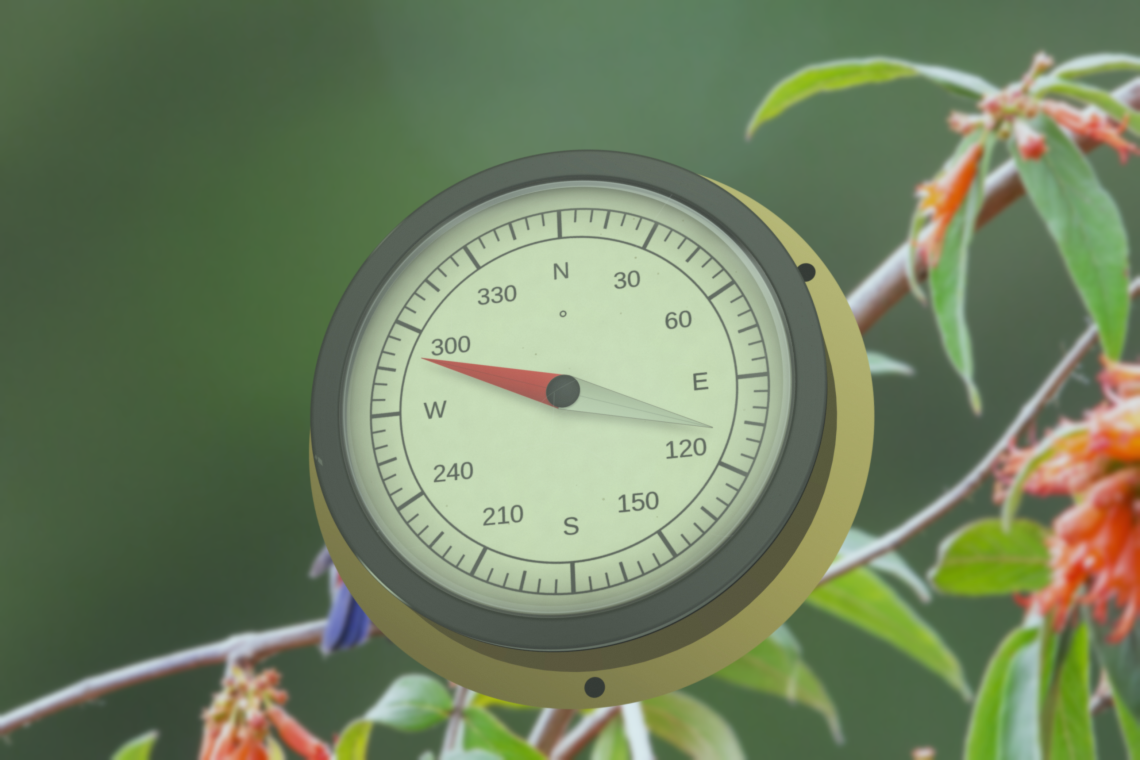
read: 290 °
